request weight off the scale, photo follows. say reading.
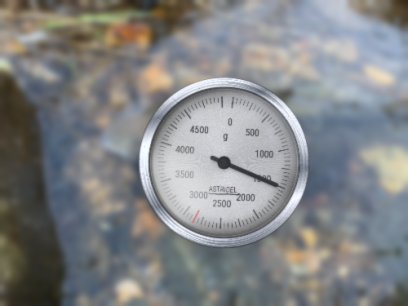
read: 1500 g
